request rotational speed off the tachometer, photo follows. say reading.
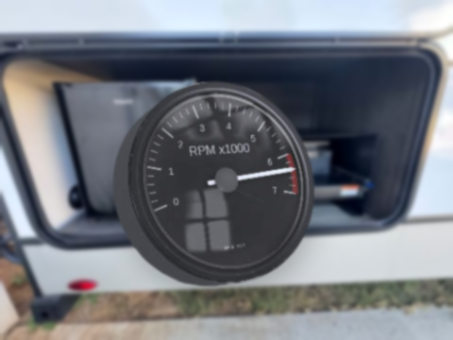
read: 6400 rpm
